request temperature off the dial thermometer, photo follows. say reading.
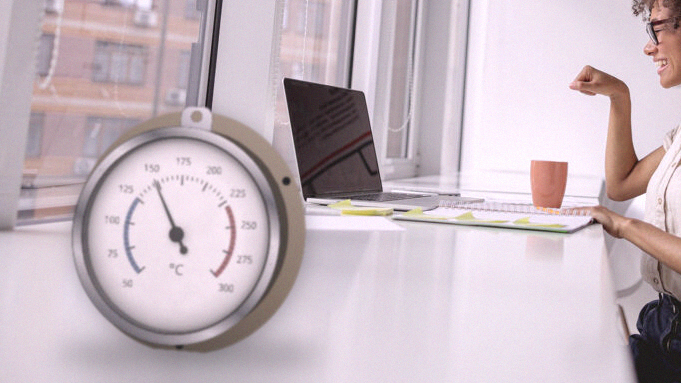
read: 150 °C
